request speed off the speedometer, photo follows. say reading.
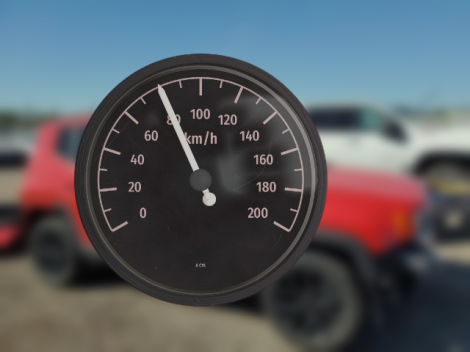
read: 80 km/h
